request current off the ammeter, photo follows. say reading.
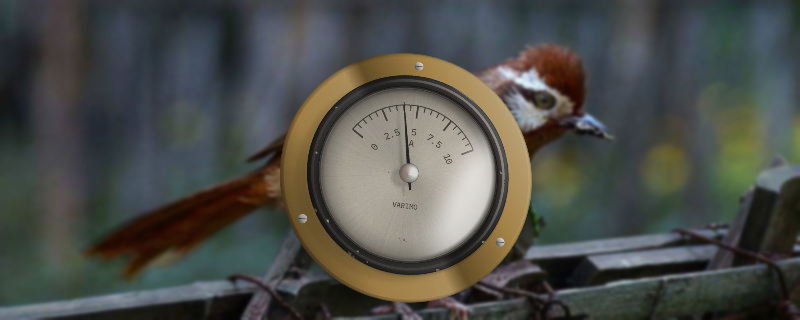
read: 4 A
